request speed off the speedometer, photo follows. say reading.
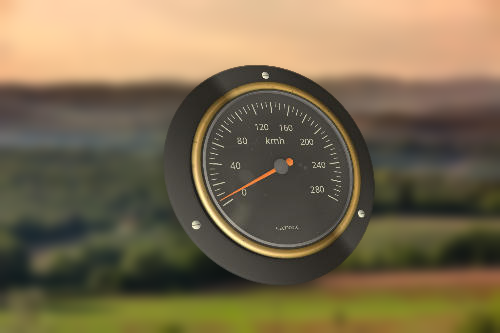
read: 5 km/h
